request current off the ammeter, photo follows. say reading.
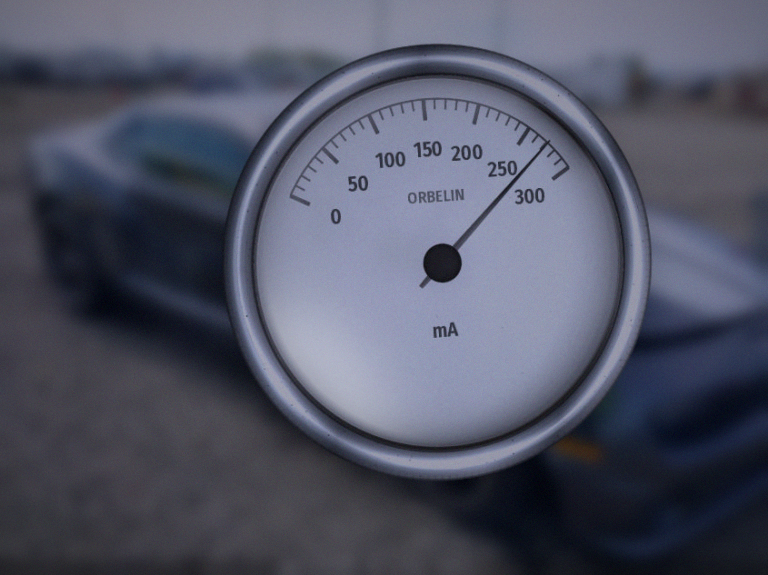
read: 270 mA
